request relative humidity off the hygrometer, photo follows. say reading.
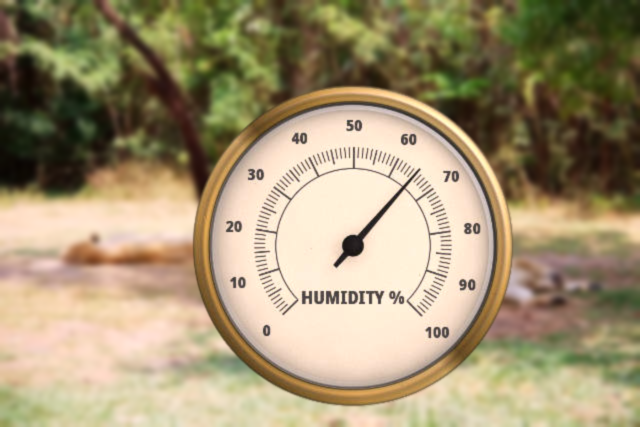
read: 65 %
